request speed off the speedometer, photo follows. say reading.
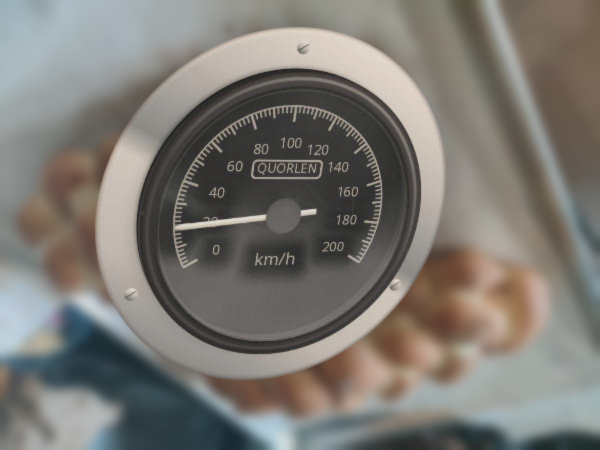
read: 20 km/h
